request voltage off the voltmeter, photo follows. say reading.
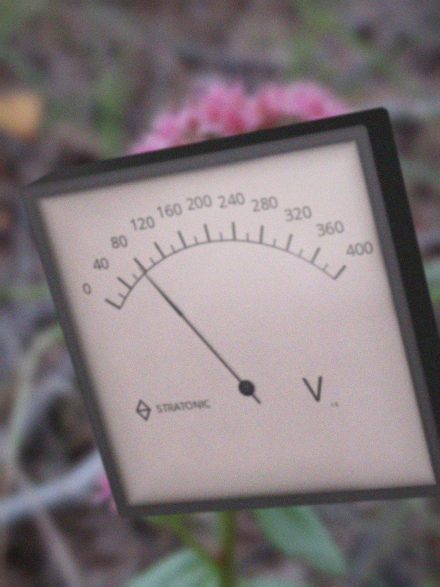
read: 80 V
